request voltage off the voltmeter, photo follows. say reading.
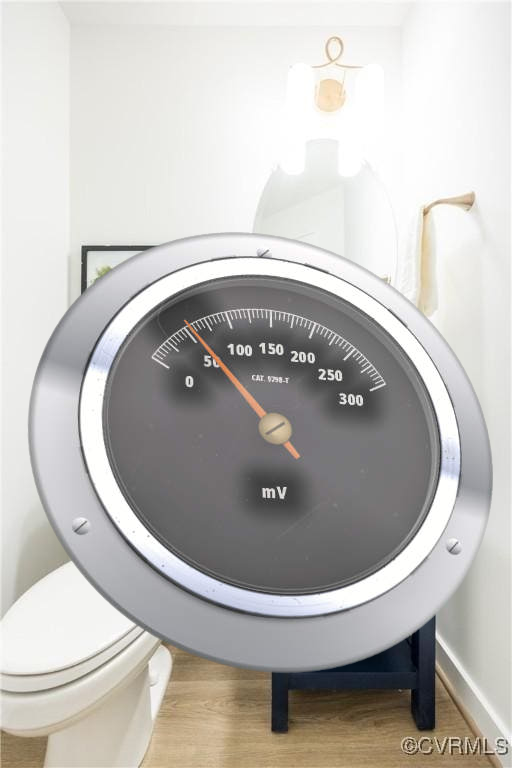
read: 50 mV
